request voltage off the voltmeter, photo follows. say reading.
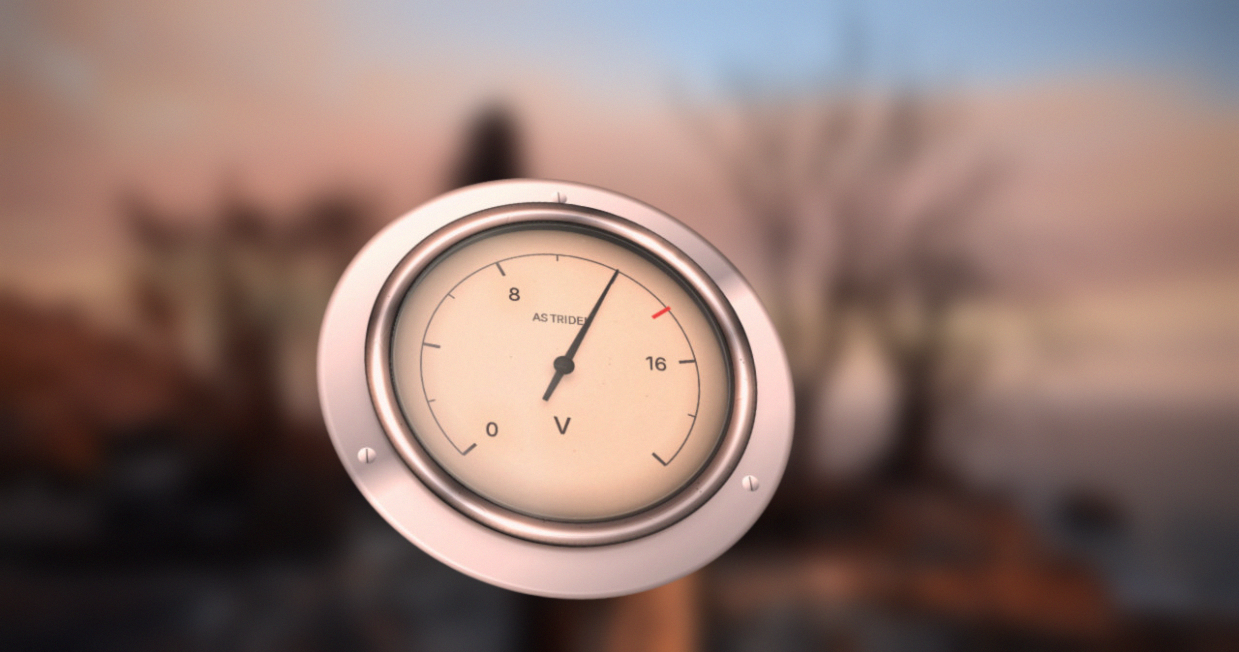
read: 12 V
